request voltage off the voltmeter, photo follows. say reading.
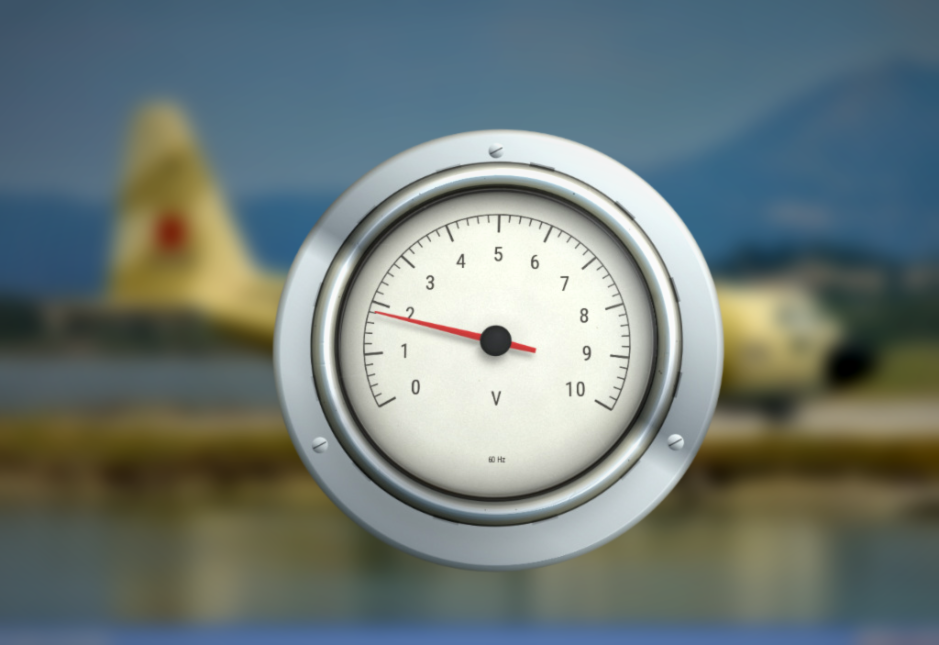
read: 1.8 V
